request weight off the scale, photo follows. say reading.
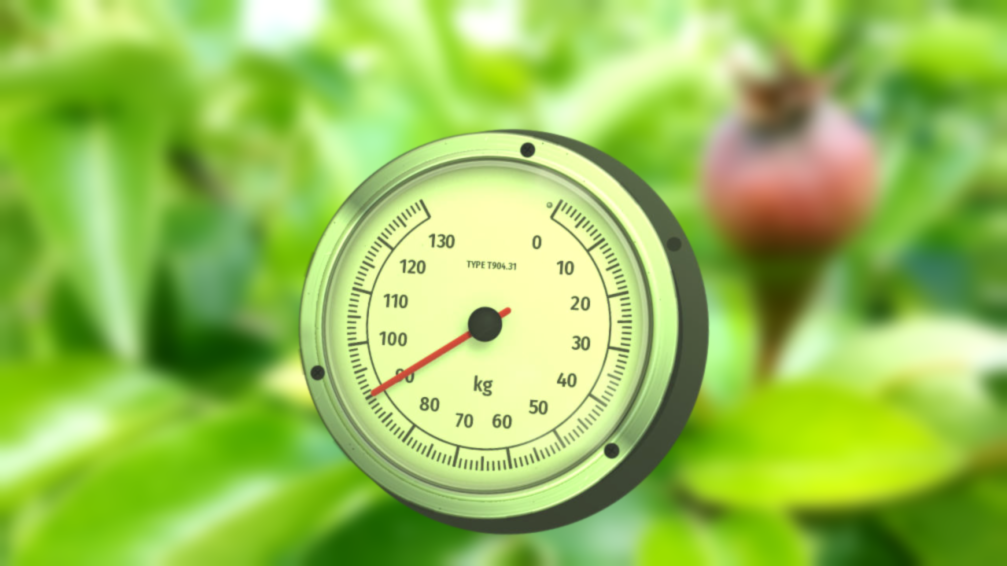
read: 90 kg
